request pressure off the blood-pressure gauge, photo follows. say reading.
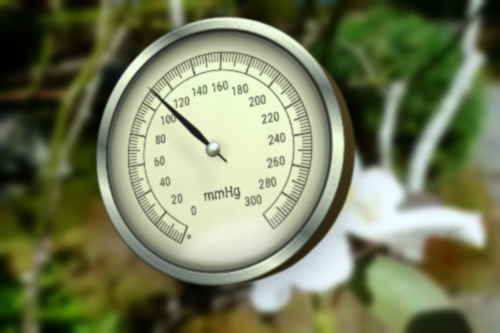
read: 110 mmHg
